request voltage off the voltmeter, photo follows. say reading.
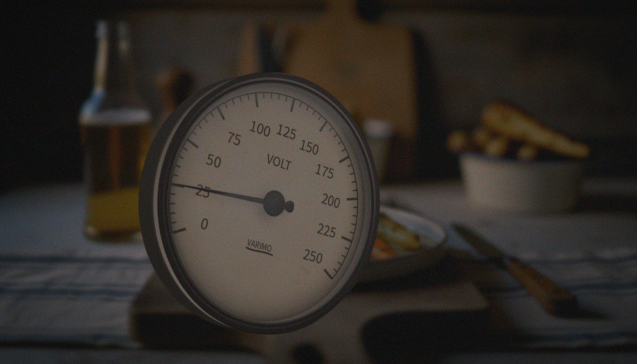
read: 25 V
